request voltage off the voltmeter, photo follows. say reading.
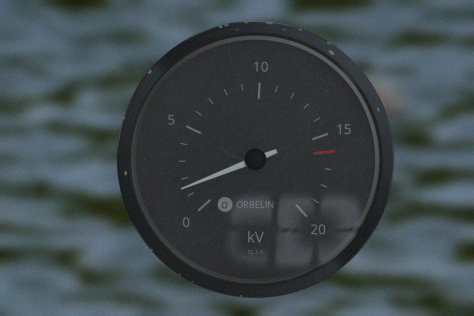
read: 1.5 kV
